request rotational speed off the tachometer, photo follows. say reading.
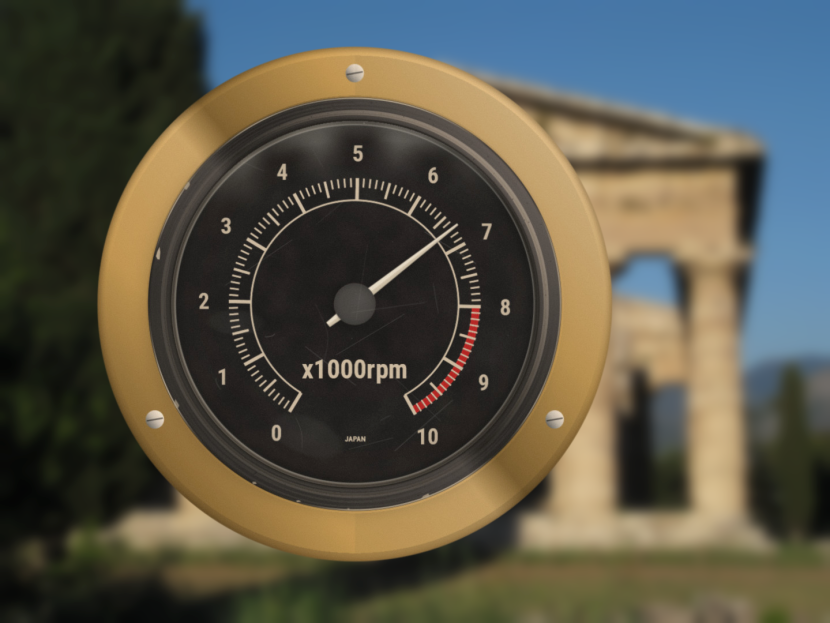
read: 6700 rpm
